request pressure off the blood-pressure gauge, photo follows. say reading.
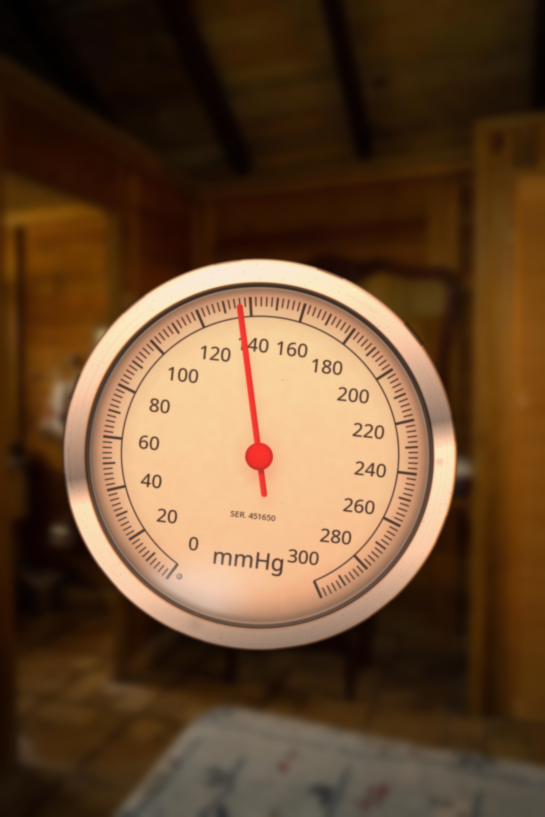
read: 136 mmHg
